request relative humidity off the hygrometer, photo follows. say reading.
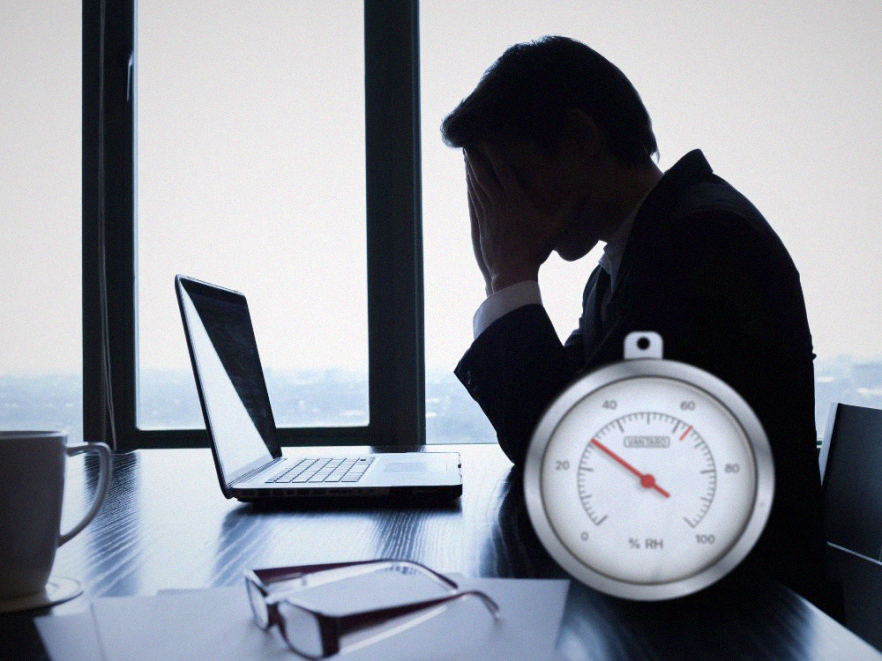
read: 30 %
